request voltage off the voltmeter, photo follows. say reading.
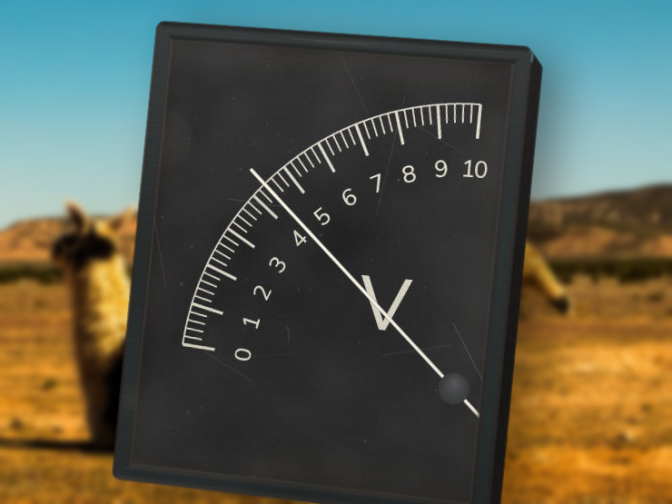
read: 4.4 V
